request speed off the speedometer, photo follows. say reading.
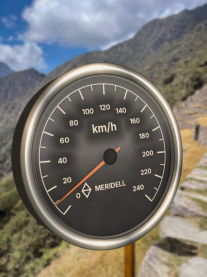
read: 10 km/h
